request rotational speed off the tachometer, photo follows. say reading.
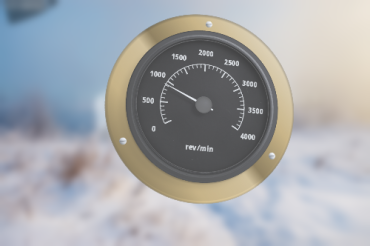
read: 900 rpm
